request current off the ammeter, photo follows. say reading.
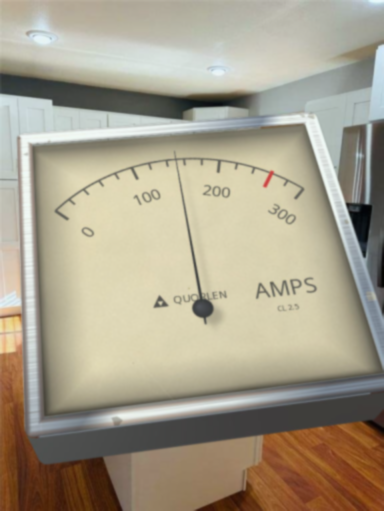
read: 150 A
